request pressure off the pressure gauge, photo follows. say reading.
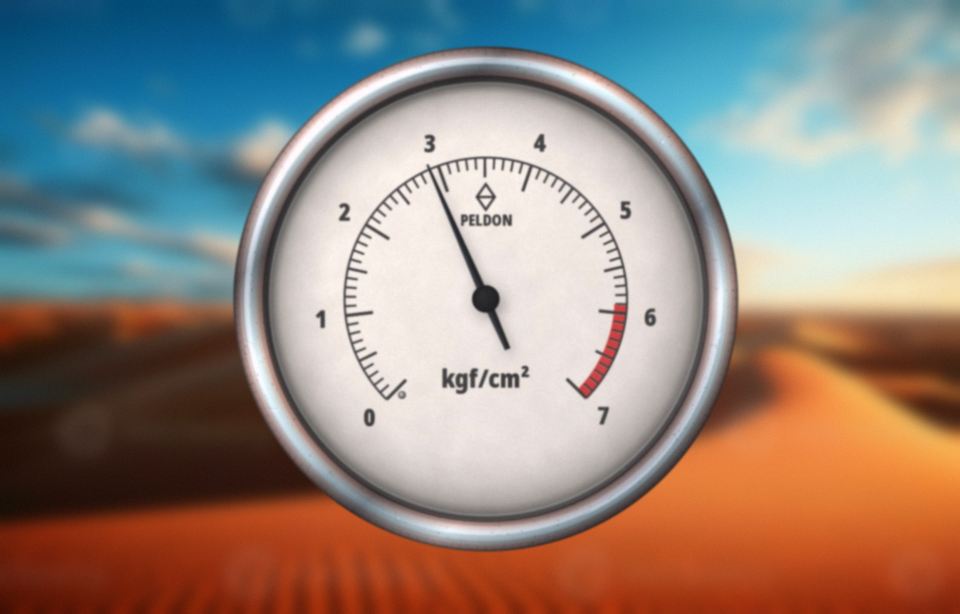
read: 2.9 kg/cm²
